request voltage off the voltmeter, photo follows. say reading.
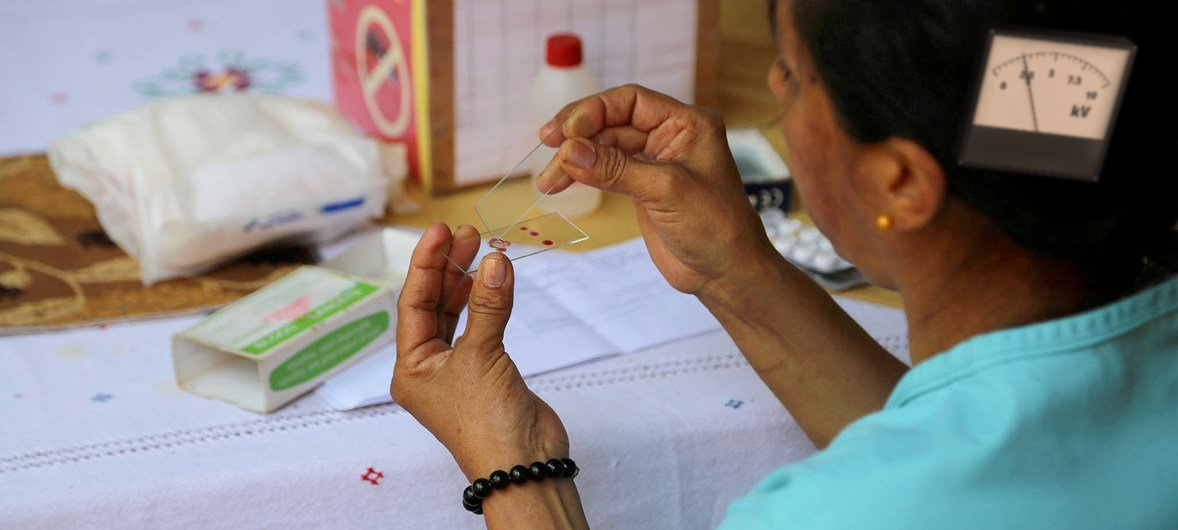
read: 2.5 kV
